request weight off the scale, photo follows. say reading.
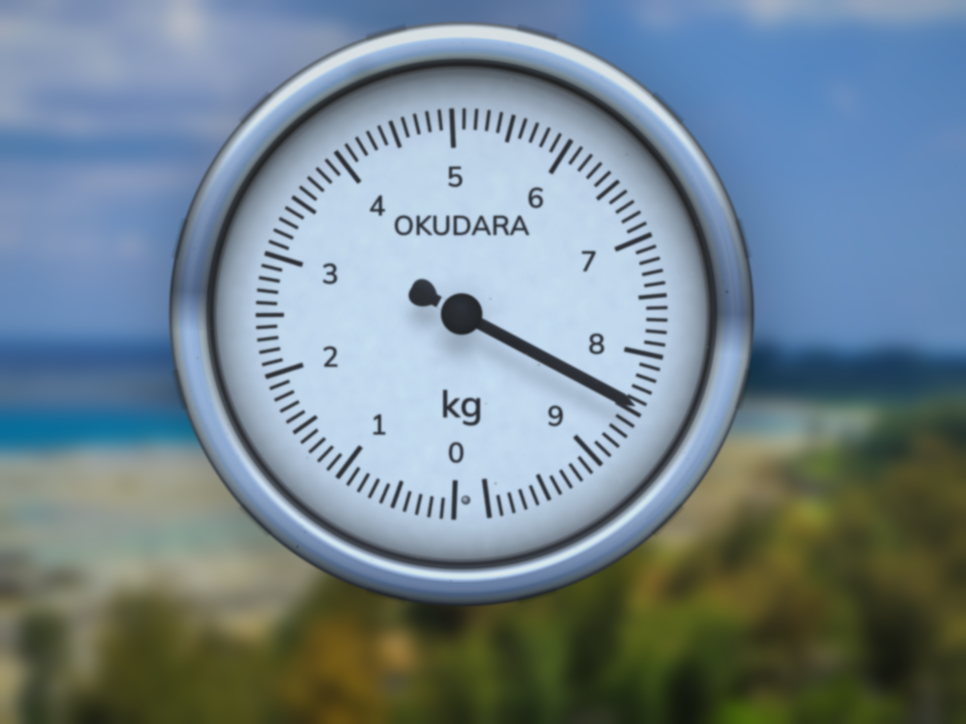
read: 8.45 kg
